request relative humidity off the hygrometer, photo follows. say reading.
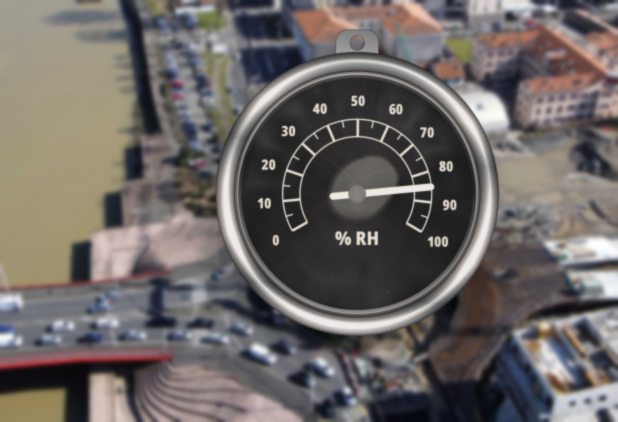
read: 85 %
